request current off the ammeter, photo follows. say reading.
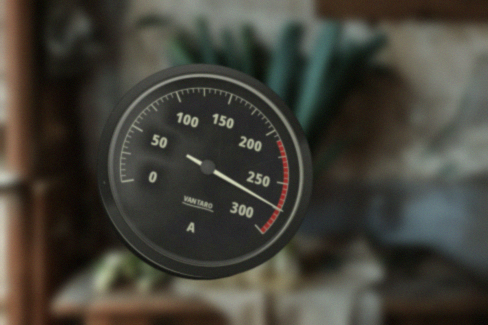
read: 275 A
